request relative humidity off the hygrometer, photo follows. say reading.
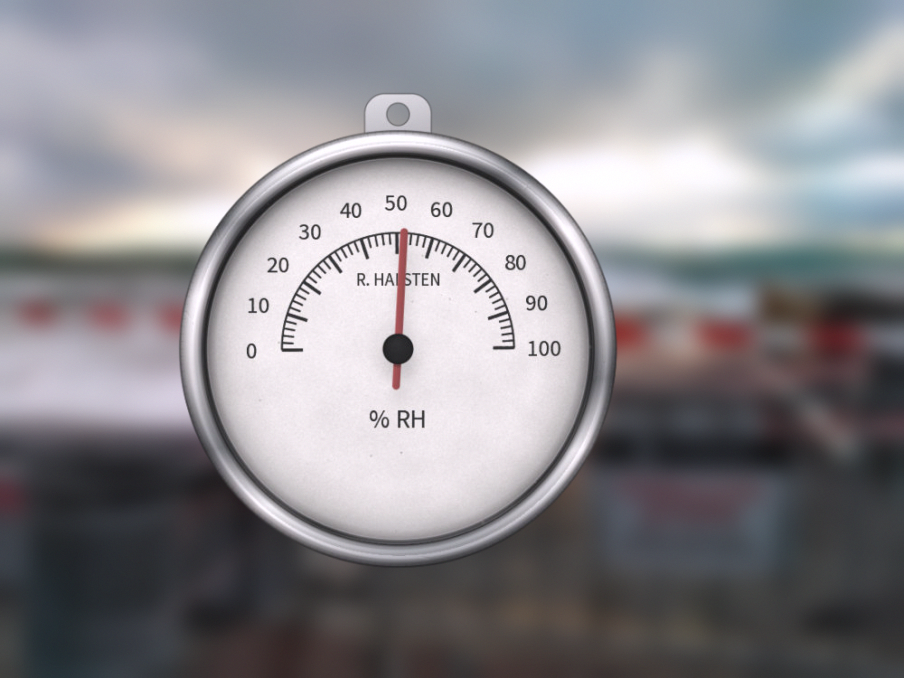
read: 52 %
